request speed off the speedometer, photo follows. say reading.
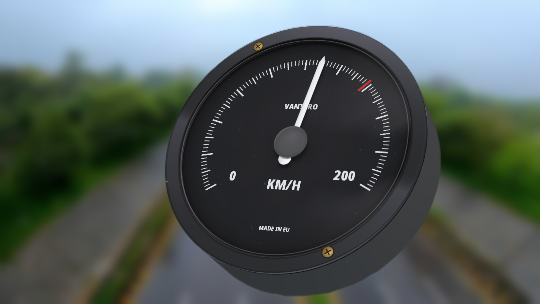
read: 110 km/h
